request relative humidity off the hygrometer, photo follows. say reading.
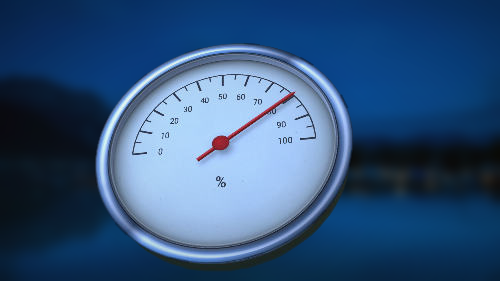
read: 80 %
